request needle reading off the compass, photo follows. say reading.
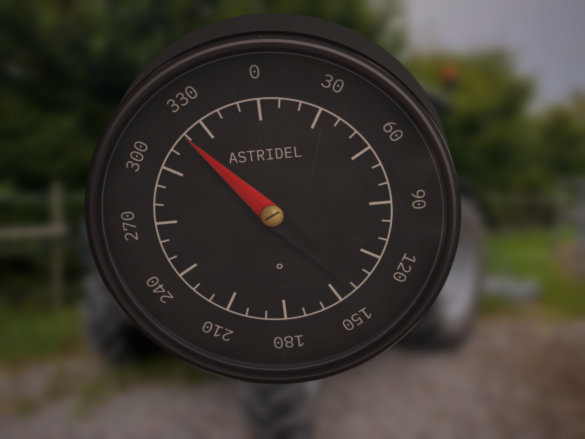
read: 320 °
